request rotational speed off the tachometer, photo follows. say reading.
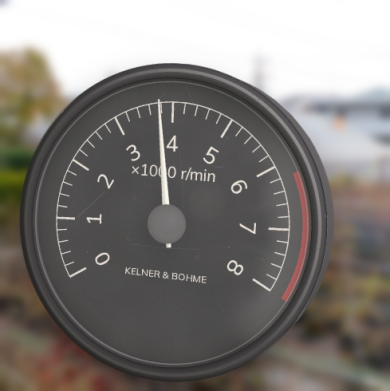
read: 3800 rpm
